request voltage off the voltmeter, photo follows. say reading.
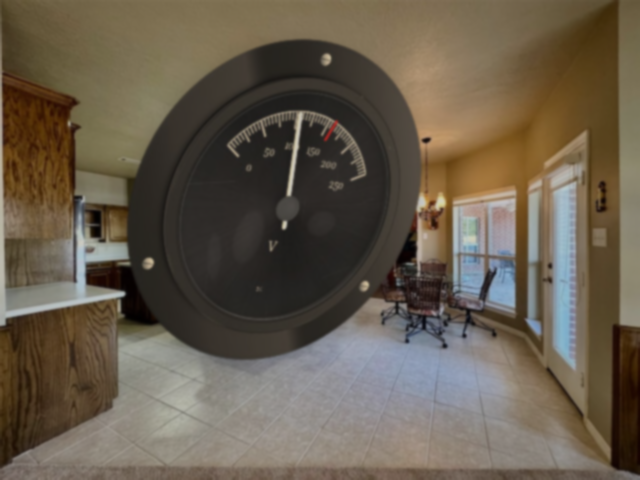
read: 100 V
